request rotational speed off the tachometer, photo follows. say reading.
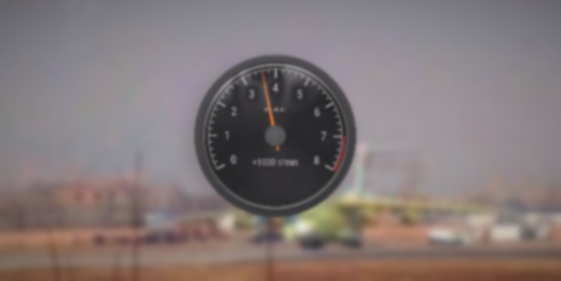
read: 3600 rpm
